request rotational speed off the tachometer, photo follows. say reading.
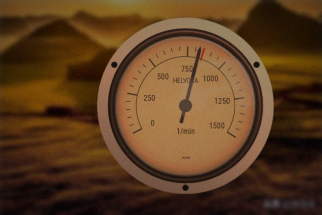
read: 825 rpm
